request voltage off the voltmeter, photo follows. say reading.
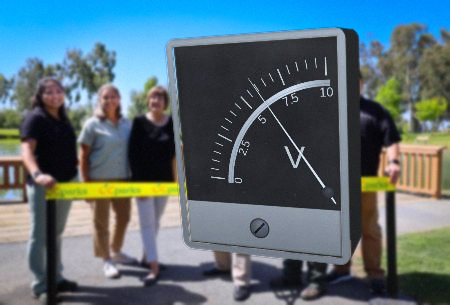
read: 6 V
